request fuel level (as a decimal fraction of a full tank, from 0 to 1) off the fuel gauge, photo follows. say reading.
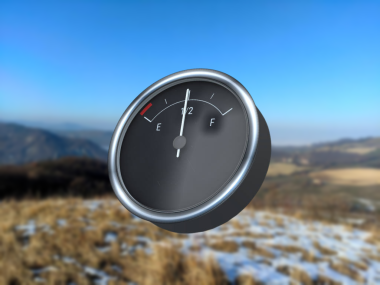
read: 0.5
